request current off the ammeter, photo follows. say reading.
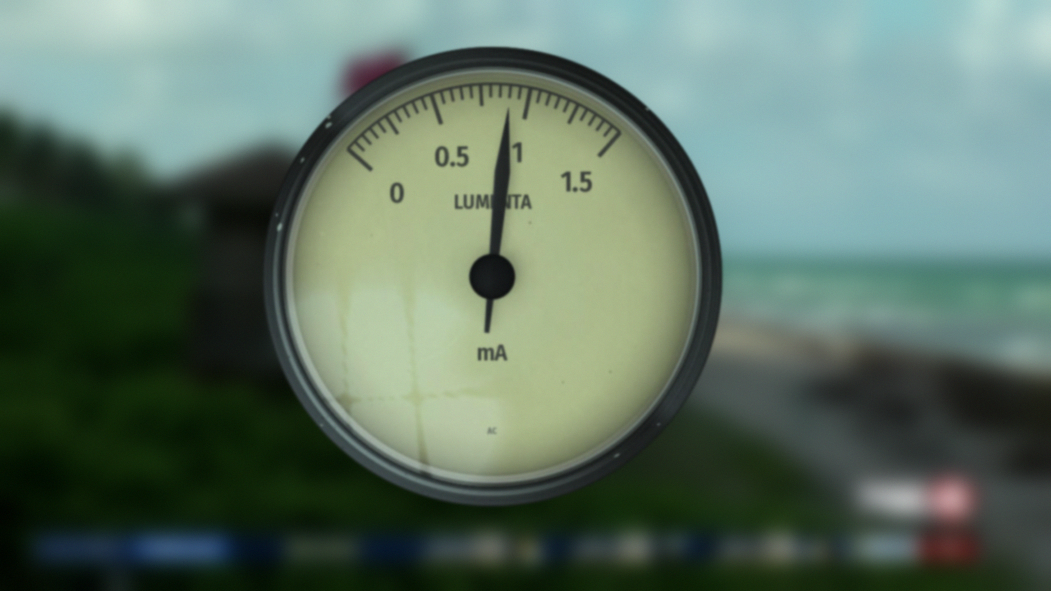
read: 0.9 mA
